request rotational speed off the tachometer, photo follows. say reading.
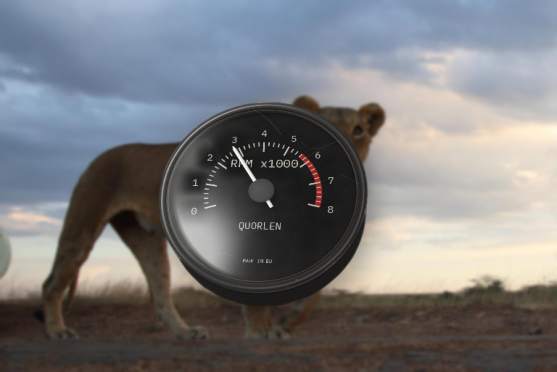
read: 2800 rpm
